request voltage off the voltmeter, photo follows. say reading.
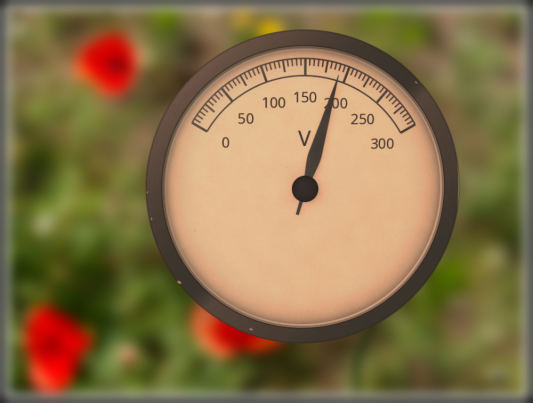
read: 190 V
